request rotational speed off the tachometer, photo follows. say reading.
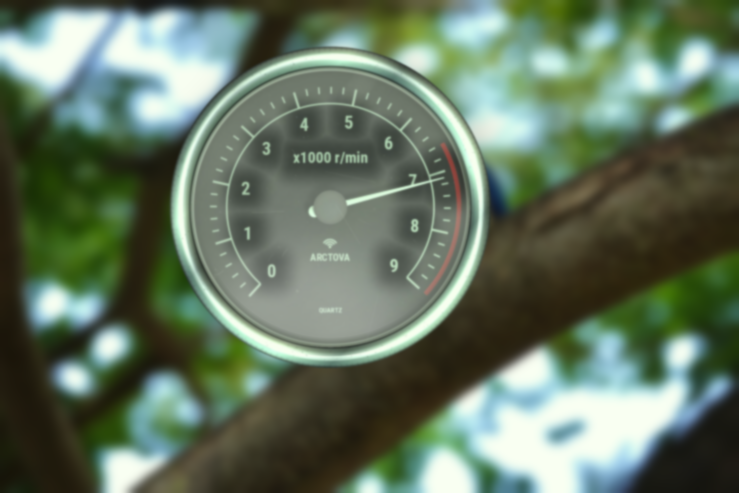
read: 7100 rpm
